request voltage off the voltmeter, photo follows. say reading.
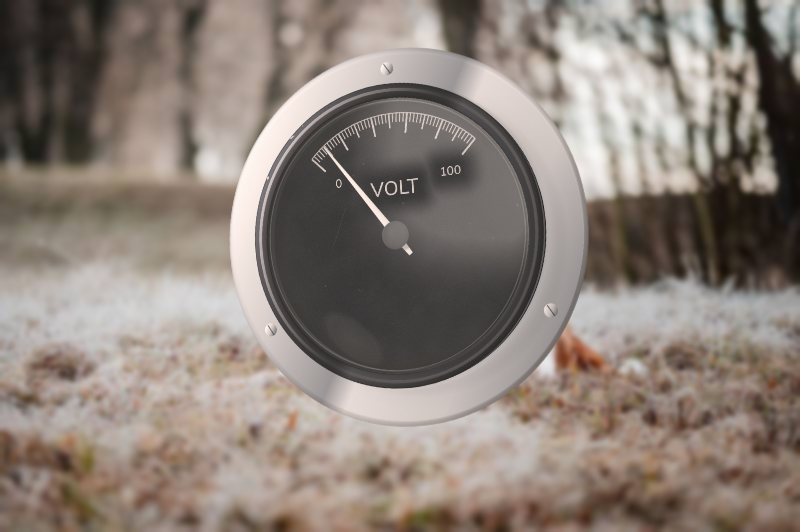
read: 10 V
